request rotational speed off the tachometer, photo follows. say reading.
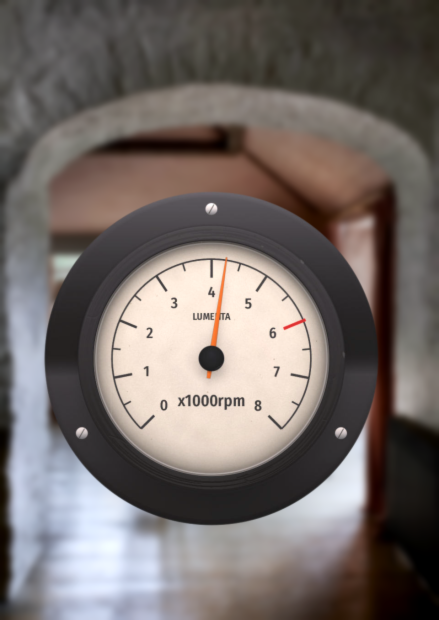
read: 4250 rpm
